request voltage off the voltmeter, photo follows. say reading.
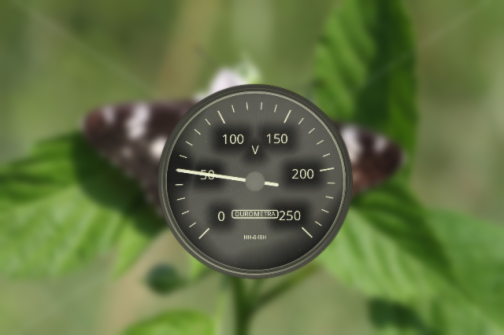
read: 50 V
